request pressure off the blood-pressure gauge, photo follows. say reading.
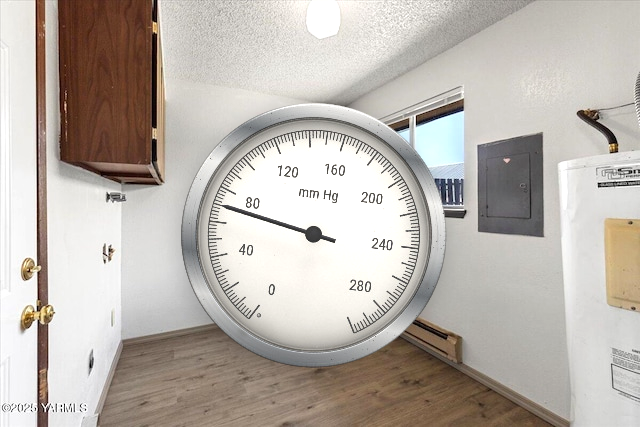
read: 70 mmHg
